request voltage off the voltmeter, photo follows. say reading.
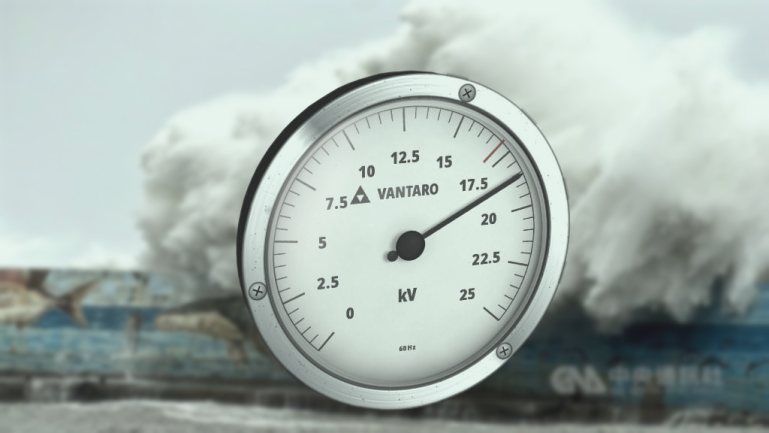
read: 18.5 kV
